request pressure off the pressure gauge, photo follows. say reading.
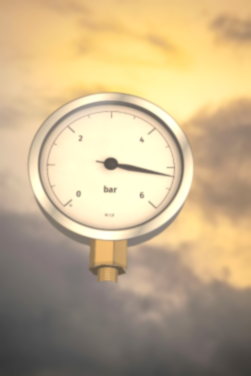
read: 5.25 bar
